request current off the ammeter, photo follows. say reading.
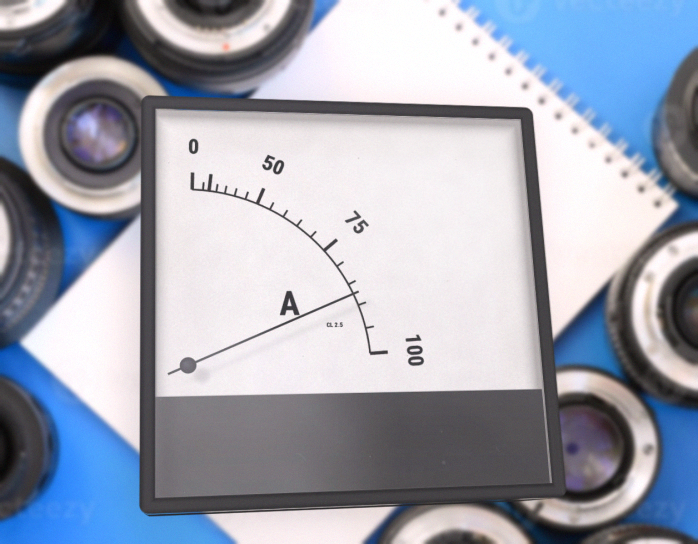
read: 87.5 A
